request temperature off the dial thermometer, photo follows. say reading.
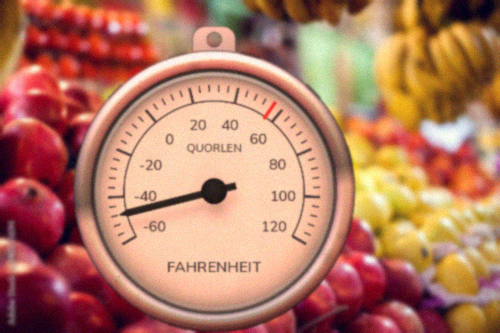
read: -48 °F
